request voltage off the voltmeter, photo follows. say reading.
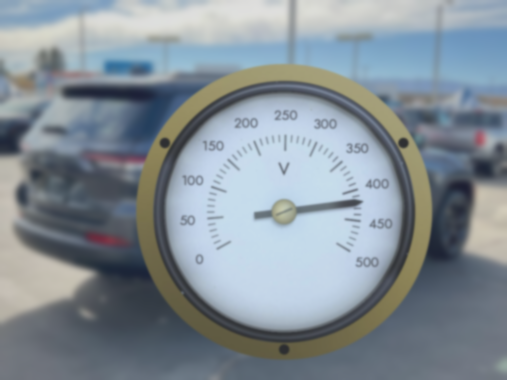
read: 420 V
